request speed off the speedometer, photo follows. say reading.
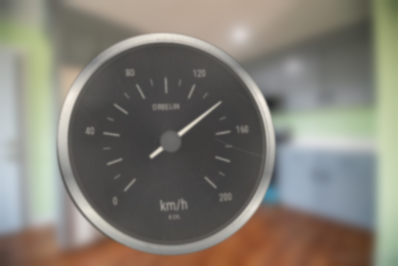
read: 140 km/h
